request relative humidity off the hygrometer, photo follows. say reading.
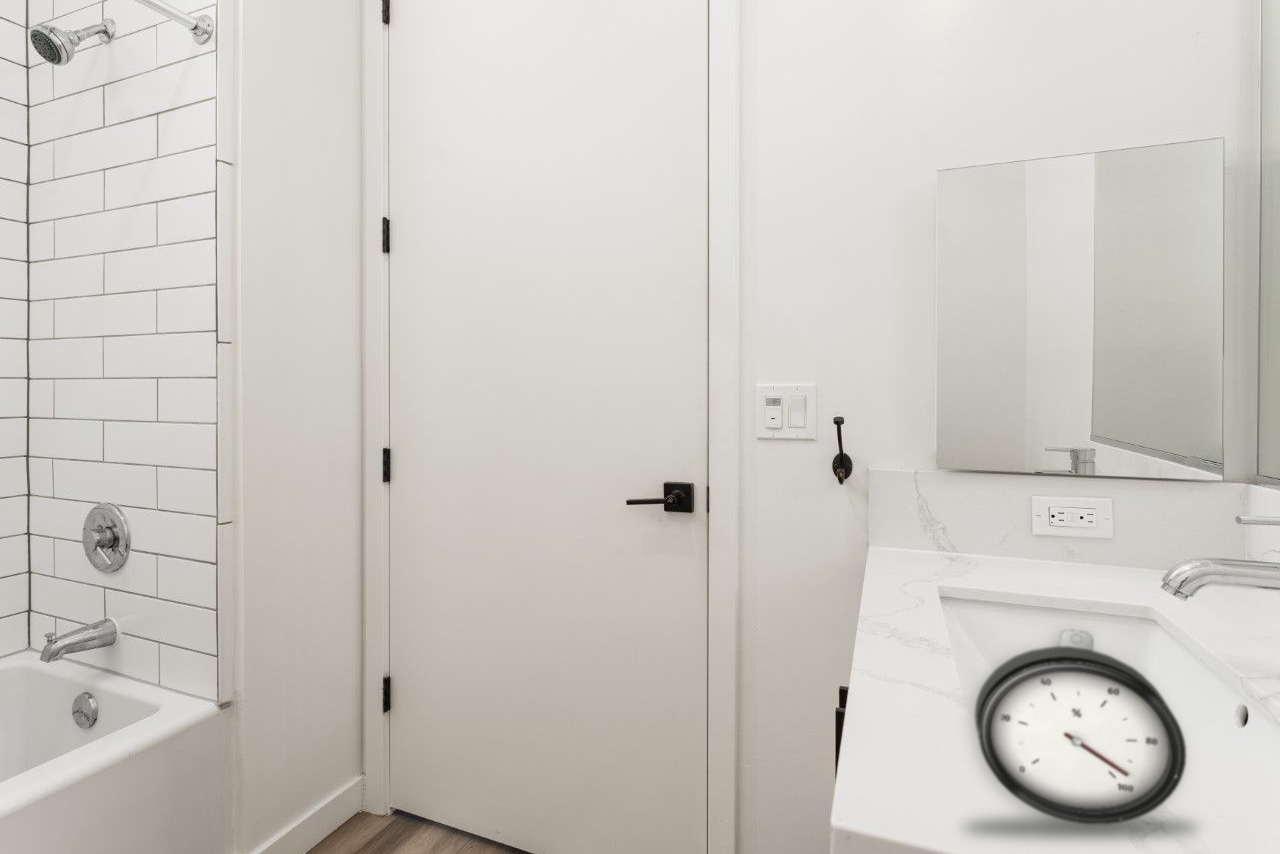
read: 95 %
